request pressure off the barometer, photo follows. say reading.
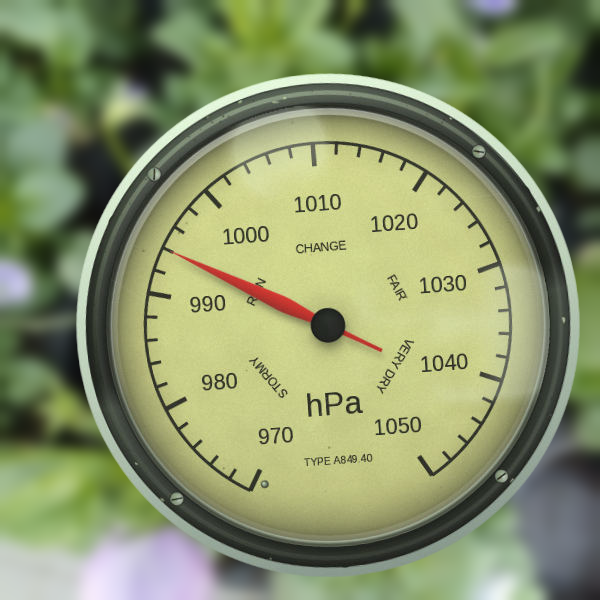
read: 994 hPa
